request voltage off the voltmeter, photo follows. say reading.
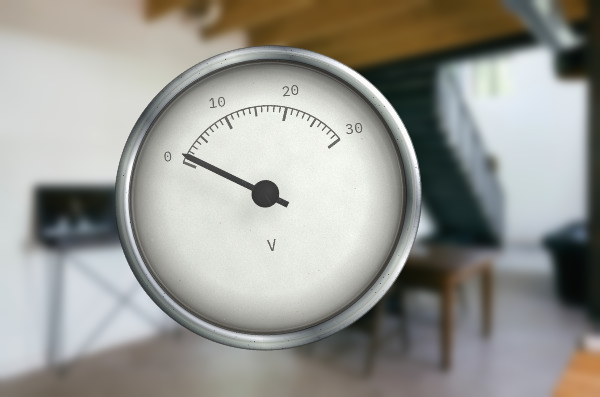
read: 1 V
